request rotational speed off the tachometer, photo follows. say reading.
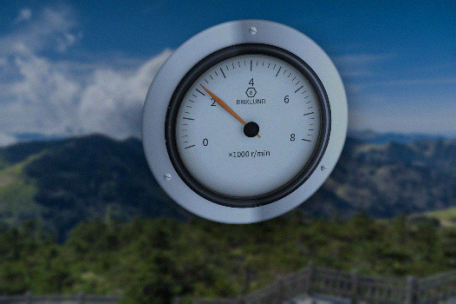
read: 2200 rpm
